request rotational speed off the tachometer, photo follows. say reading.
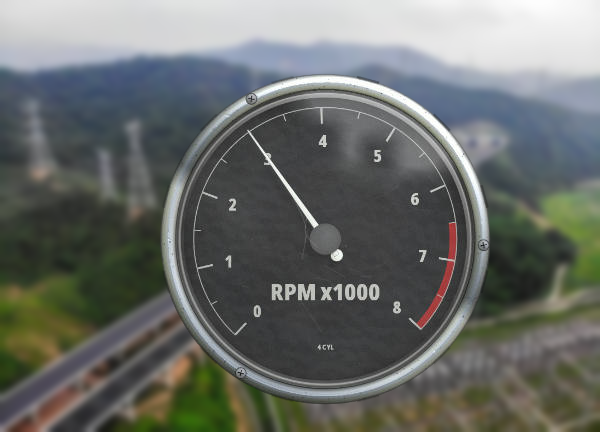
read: 3000 rpm
